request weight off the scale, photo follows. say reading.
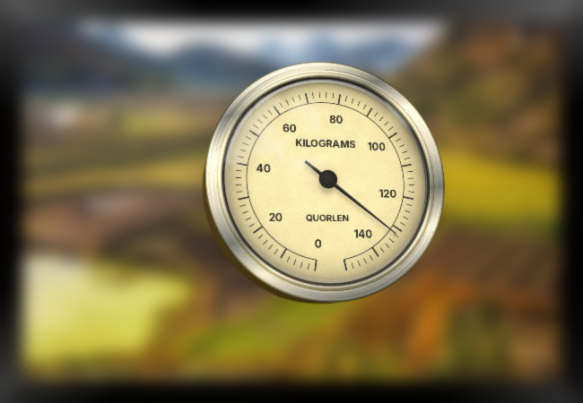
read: 132 kg
